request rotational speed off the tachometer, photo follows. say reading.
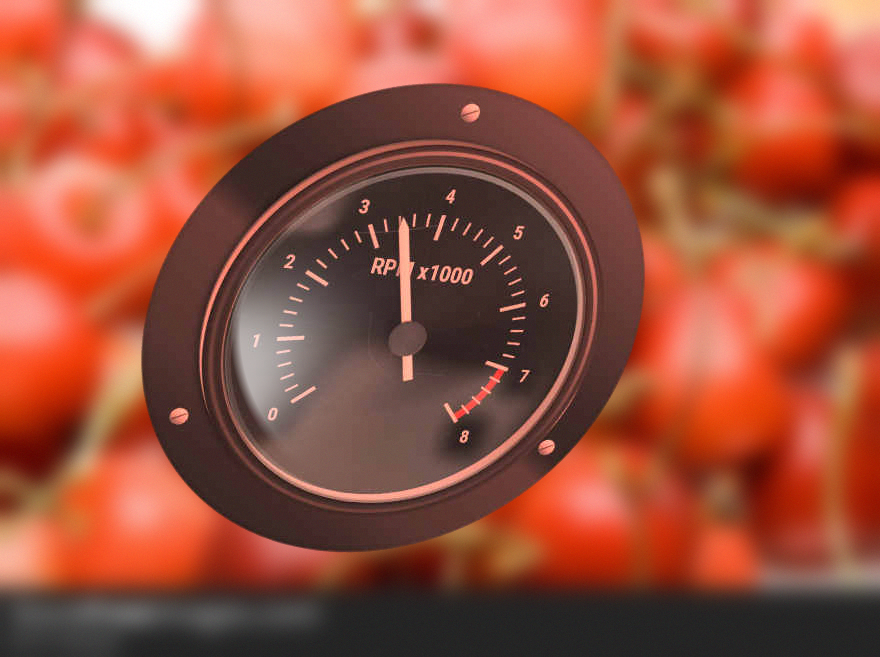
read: 3400 rpm
